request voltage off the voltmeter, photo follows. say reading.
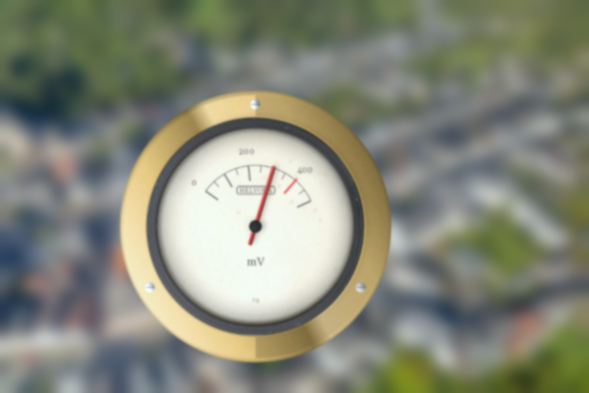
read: 300 mV
